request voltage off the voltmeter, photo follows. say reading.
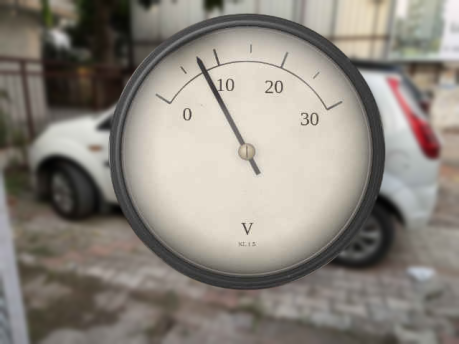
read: 7.5 V
